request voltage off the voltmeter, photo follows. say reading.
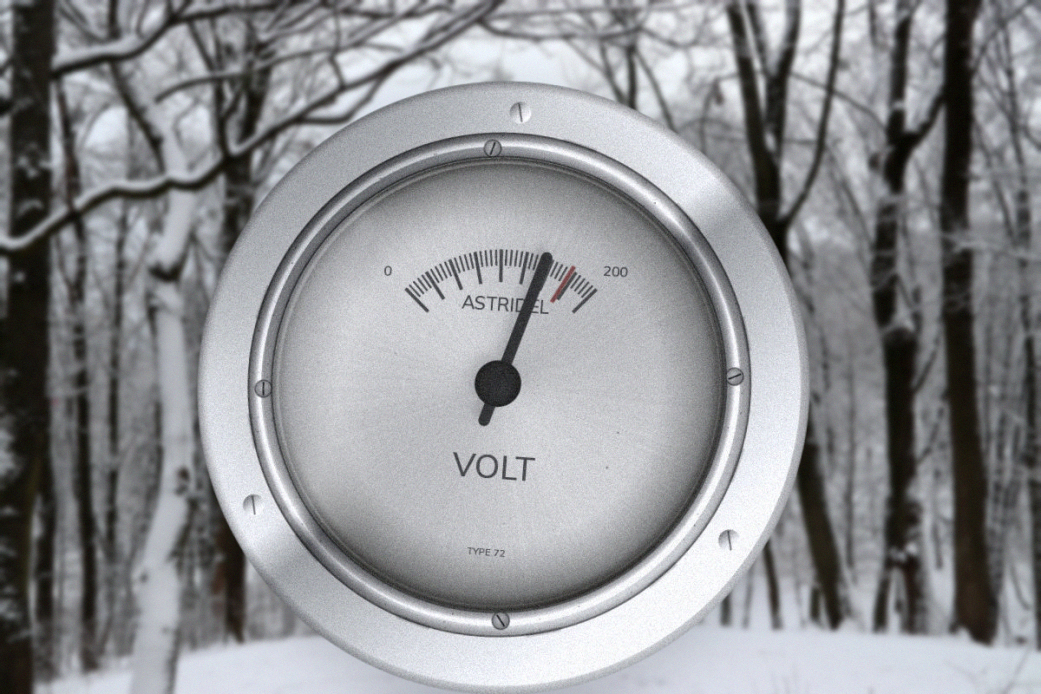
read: 145 V
